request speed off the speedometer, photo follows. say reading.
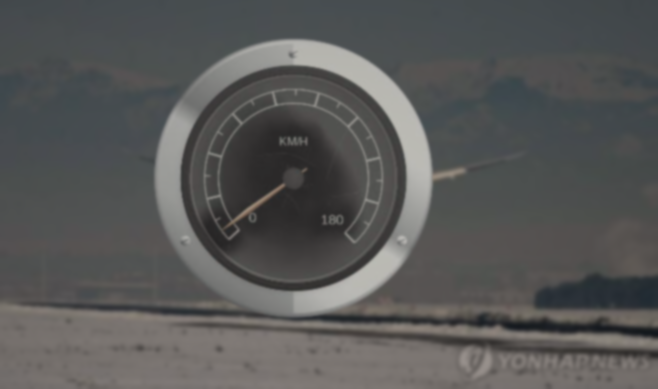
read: 5 km/h
